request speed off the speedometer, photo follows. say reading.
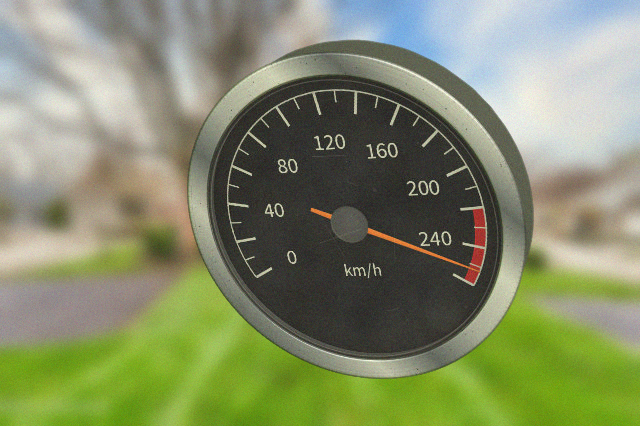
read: 250 km/h
